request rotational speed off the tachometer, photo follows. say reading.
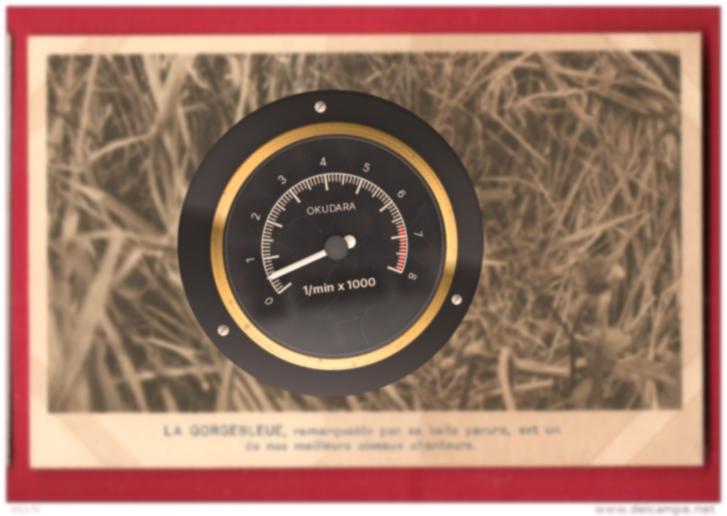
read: 500 rpm
